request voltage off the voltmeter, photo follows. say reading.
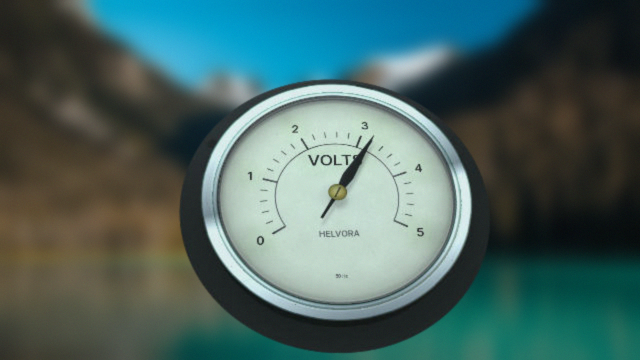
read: 3.2 V
